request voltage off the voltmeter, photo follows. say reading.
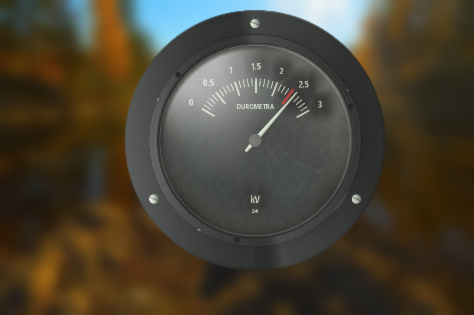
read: 2.5 kV
